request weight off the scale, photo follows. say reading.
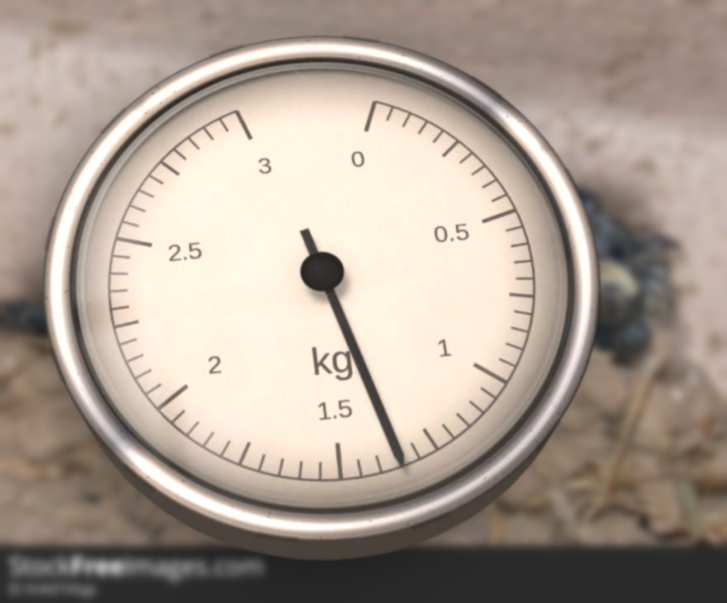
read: 1.35 kg
